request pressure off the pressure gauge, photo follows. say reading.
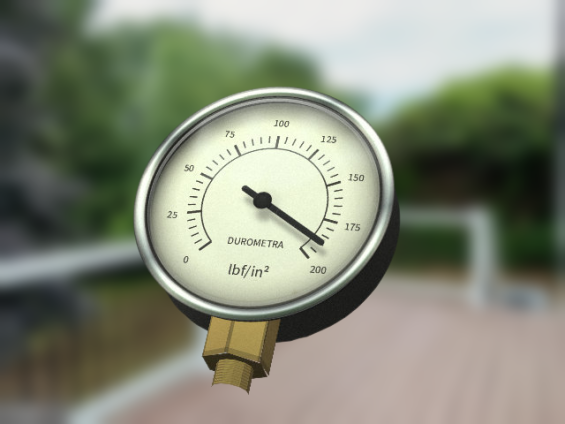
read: 190 psi
